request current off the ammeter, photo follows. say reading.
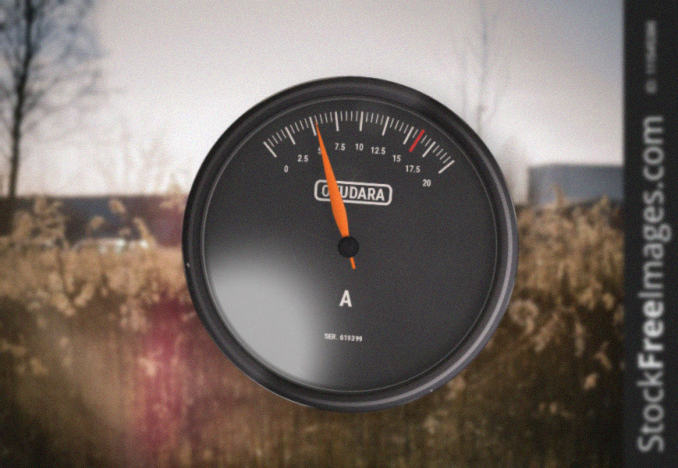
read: 5.5 A
